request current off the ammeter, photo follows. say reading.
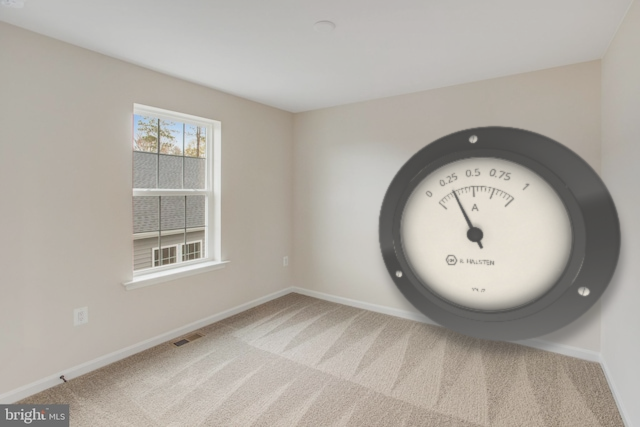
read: 0.25 A
